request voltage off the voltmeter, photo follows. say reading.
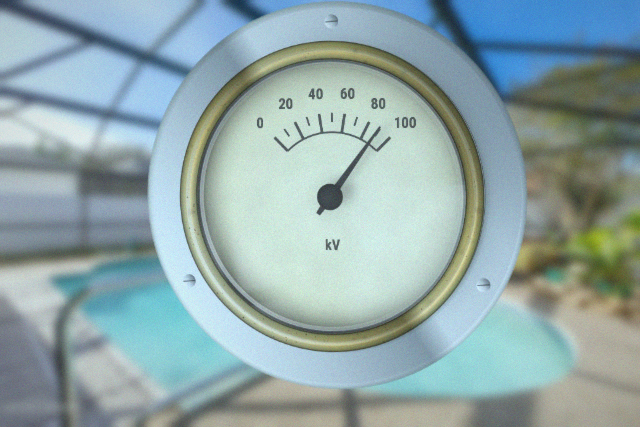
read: 90 kV
